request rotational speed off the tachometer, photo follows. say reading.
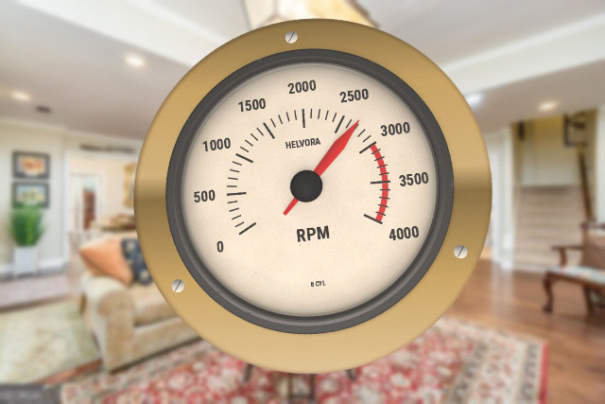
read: 2700 rpm
